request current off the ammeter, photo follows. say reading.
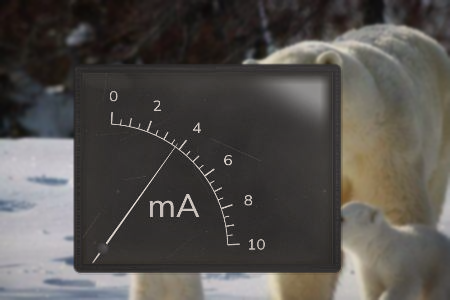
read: 3.75 mA
